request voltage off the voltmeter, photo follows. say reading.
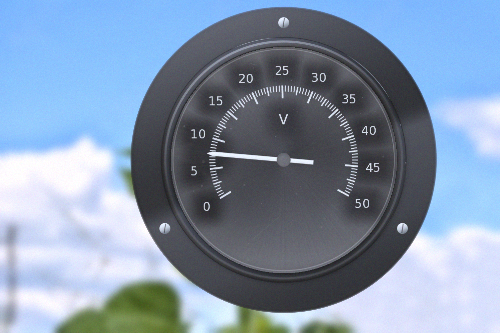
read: 7.5 V
